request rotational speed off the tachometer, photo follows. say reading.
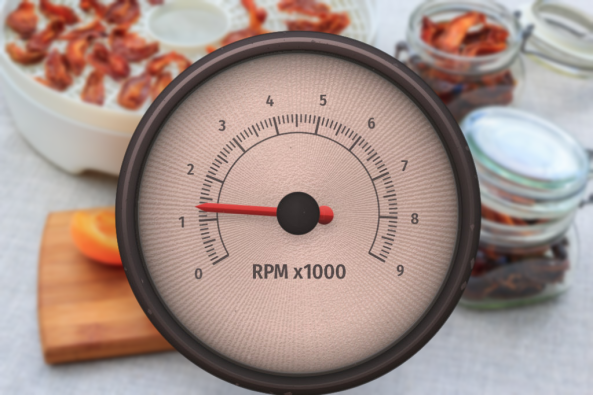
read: 1300 rpm
